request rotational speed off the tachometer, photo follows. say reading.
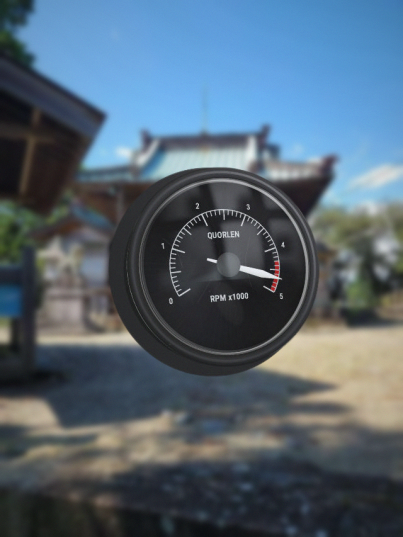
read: 4700 rpm
